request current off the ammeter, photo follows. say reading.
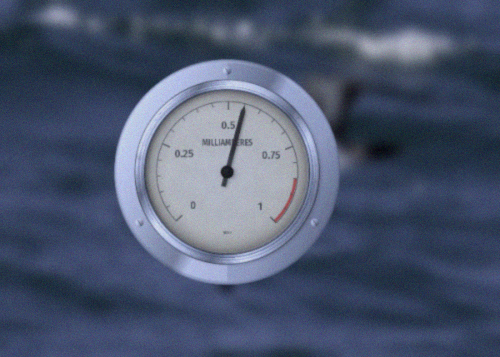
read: 0.55 mA
